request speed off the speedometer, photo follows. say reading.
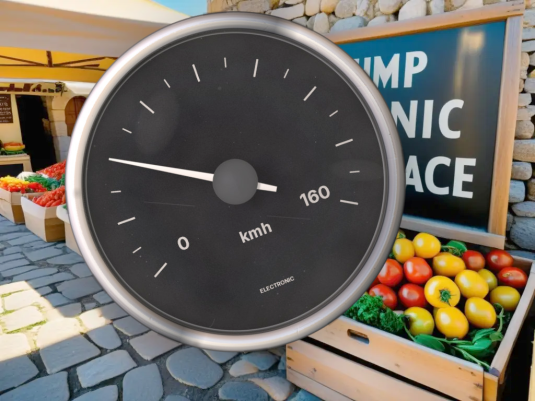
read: 40 km/h
